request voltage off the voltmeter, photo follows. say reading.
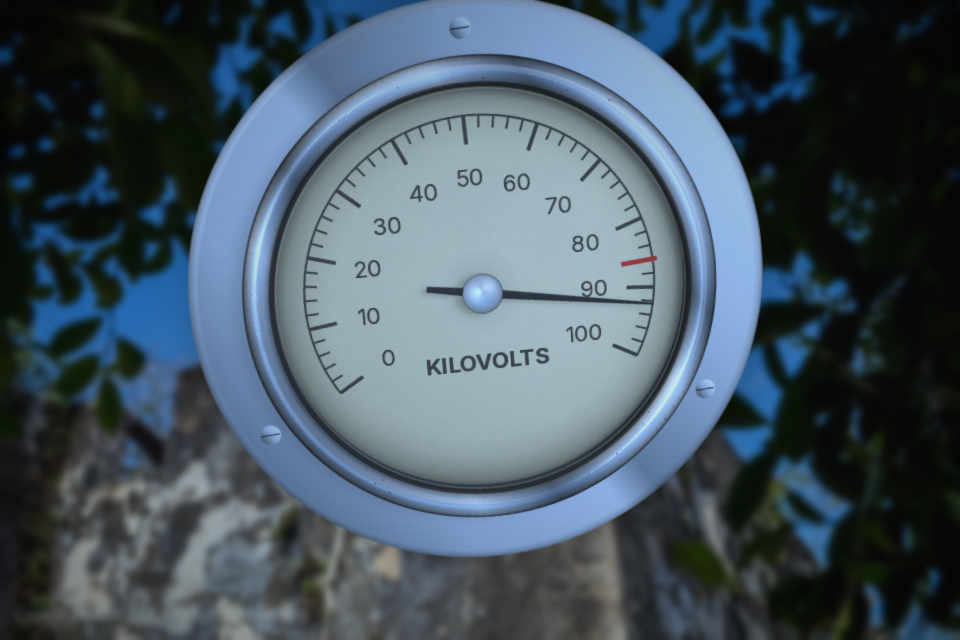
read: 92 kV
